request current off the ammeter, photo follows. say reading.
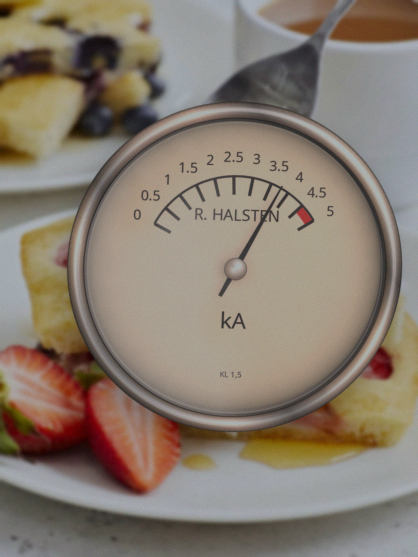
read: 3.75 kA
